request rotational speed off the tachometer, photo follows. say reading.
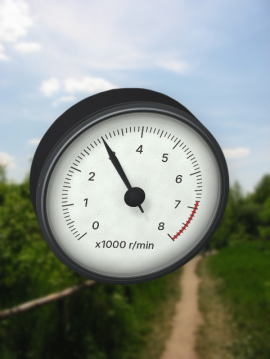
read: 3000 rpm
